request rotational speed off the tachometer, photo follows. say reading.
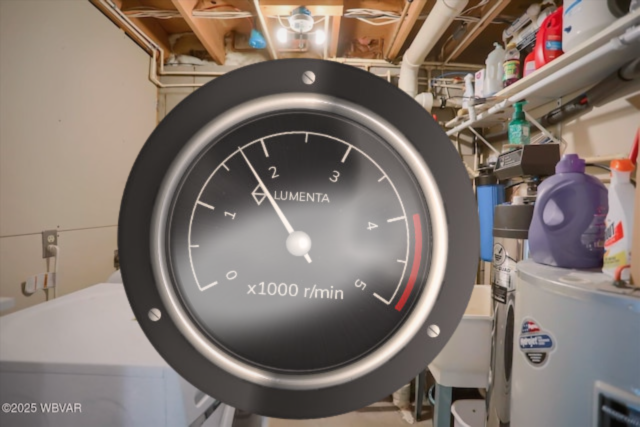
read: 1750 rpm
